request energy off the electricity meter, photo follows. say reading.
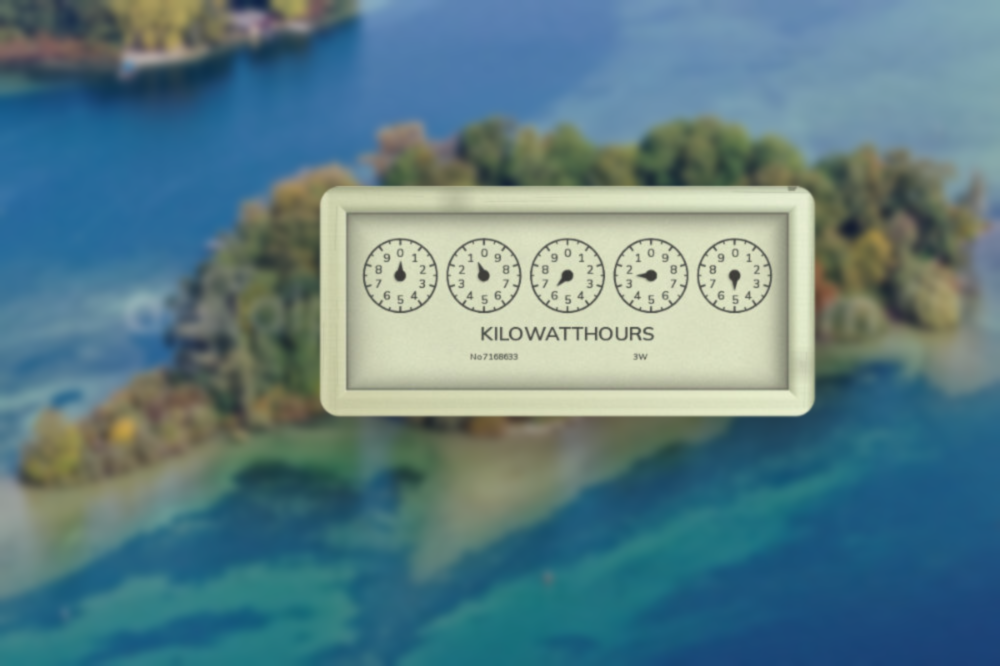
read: 625 kWh
